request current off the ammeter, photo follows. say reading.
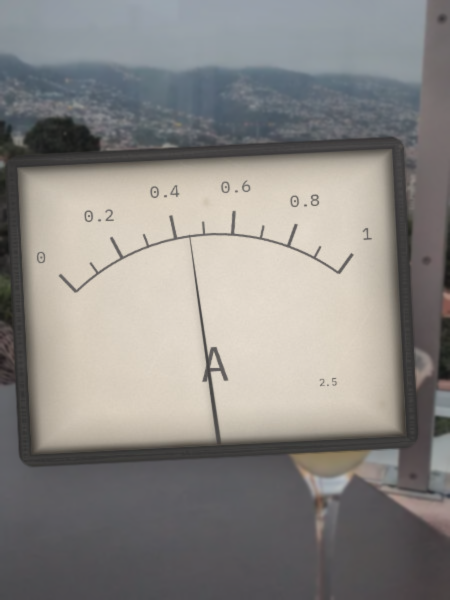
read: 0.45 A
